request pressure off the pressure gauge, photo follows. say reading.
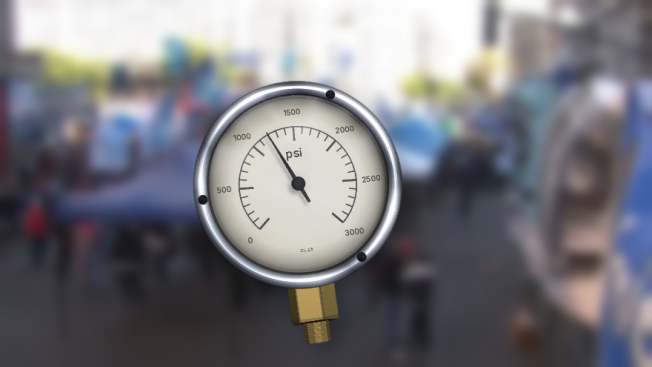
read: 1200 psi
